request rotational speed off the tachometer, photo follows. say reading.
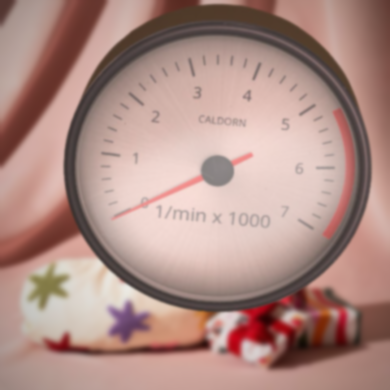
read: 0 rpm
